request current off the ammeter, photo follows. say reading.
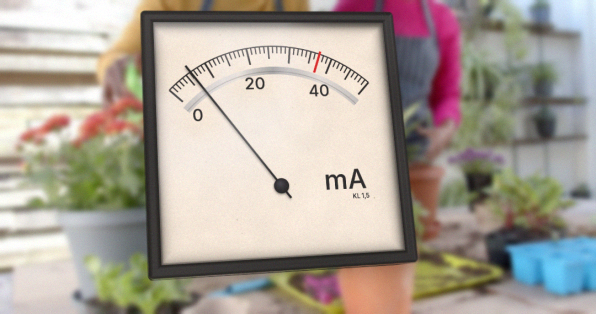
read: 6 mA
